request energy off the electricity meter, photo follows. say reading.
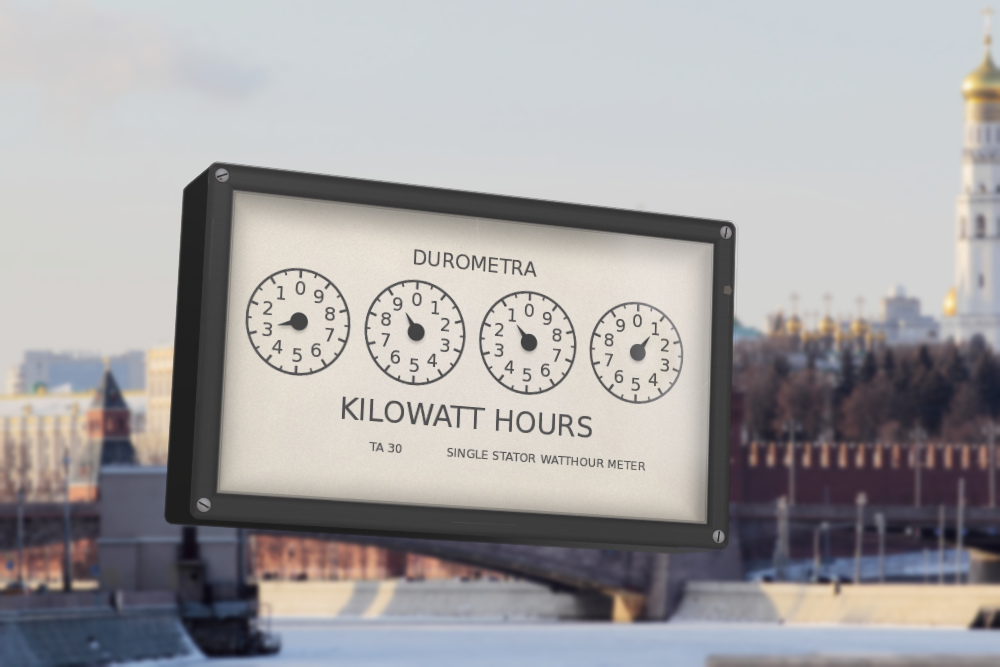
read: 2911 kWh
